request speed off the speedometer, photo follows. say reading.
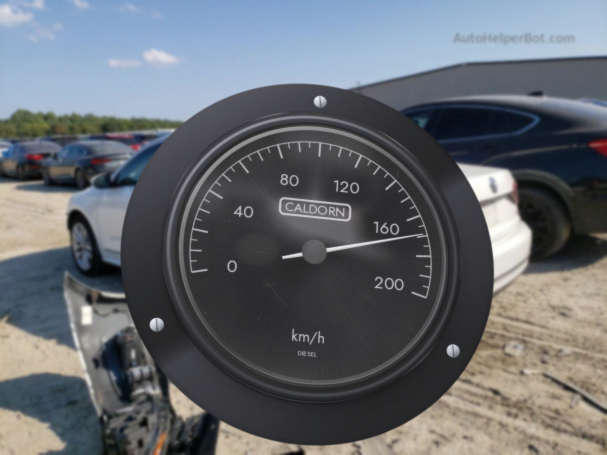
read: 170 km/h
